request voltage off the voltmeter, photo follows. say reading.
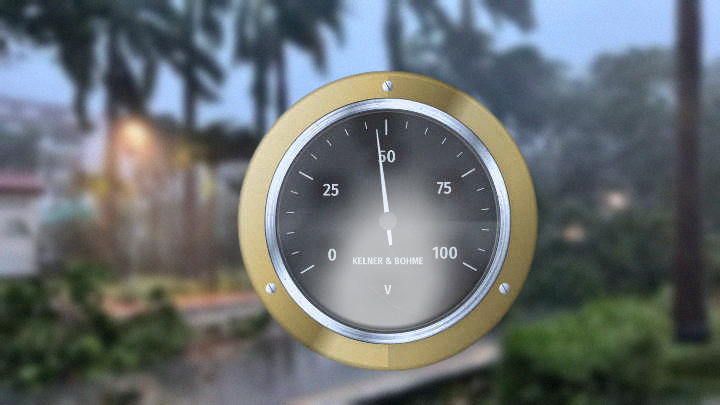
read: 47.5 V
